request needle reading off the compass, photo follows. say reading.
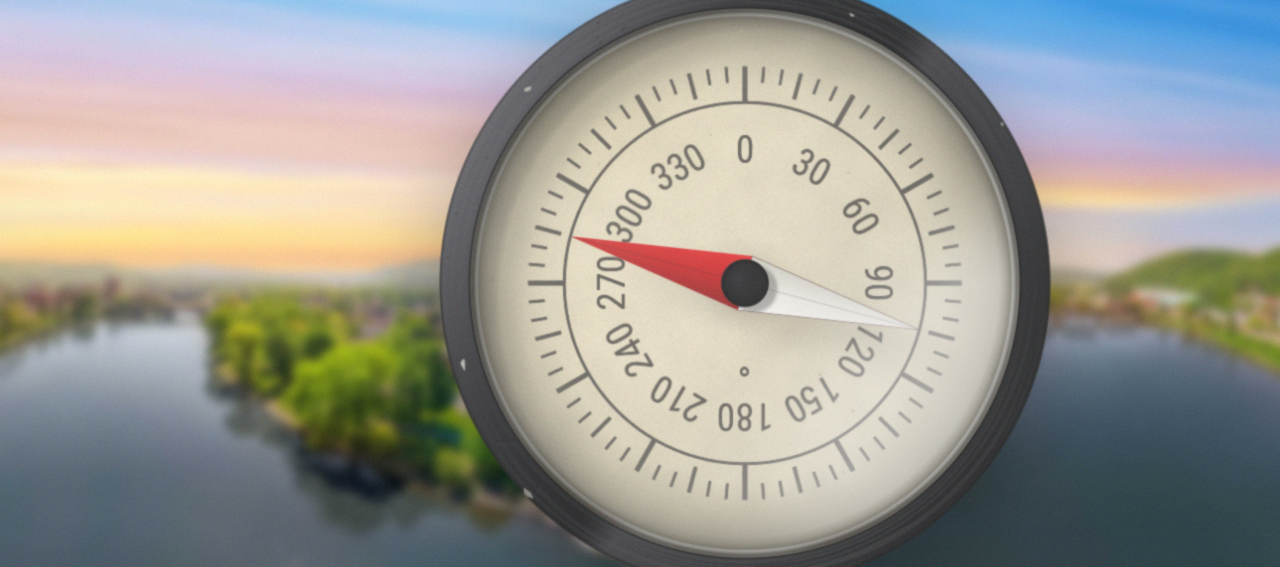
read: 285 °
